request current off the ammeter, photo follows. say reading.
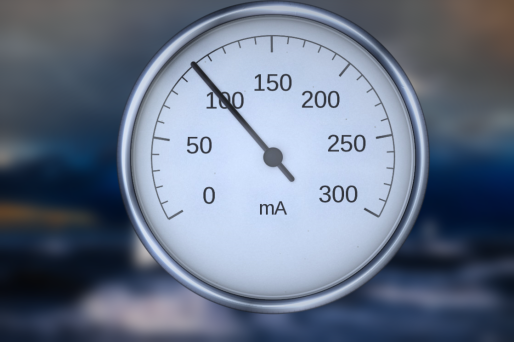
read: 100 mA
